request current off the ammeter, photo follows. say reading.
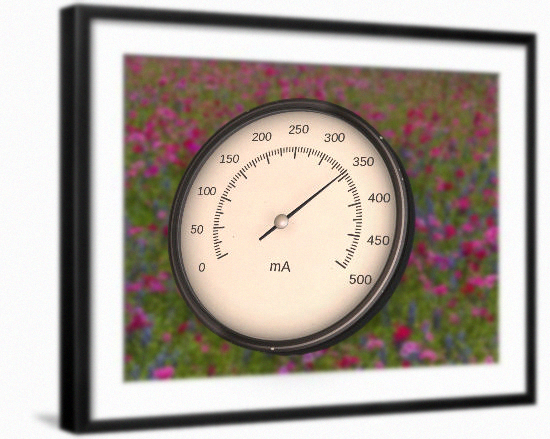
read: 350 mA
